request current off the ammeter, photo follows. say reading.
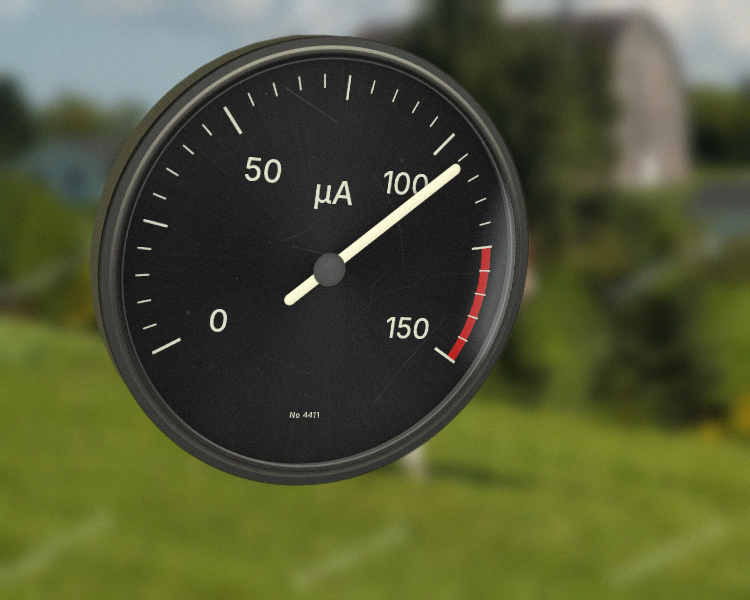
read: 105 µA
